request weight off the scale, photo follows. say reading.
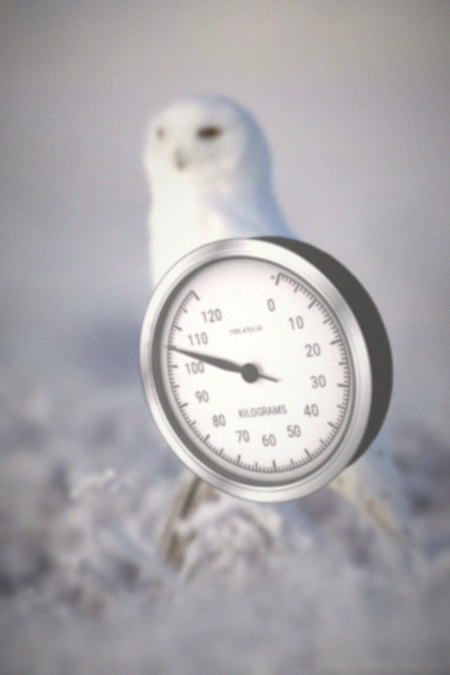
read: 105 kg
